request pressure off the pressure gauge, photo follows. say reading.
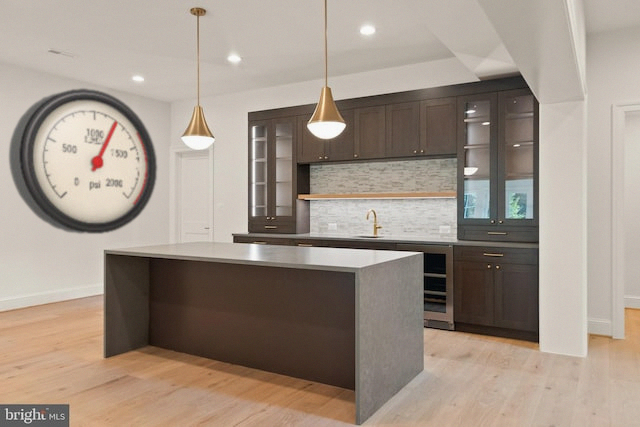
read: 1200 psi
